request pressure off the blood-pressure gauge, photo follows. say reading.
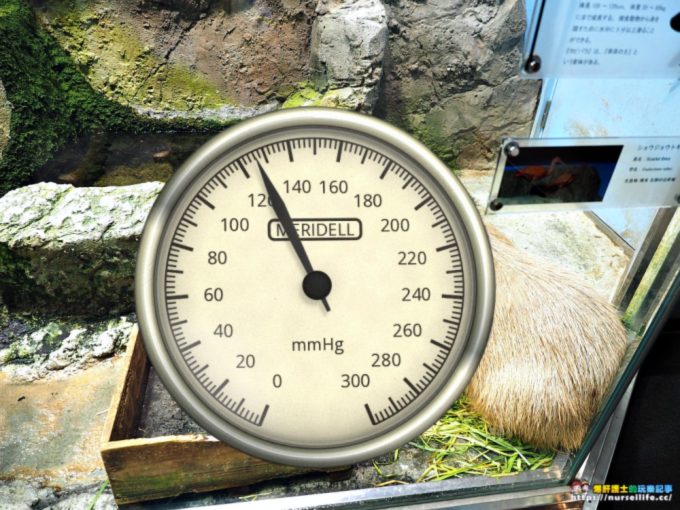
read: 126 mmHg
